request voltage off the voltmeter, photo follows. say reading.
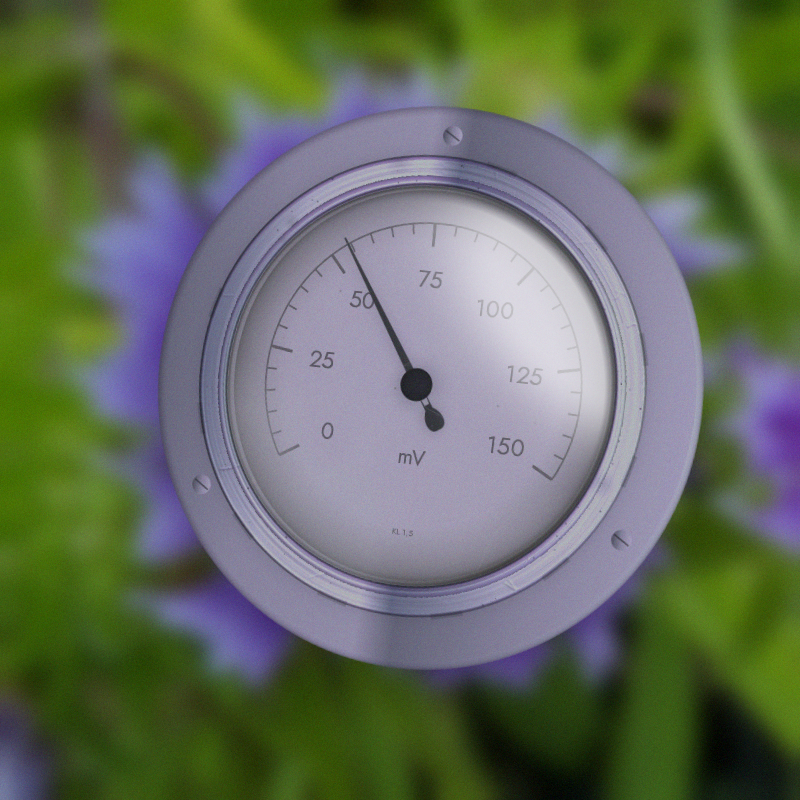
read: 55 mV
